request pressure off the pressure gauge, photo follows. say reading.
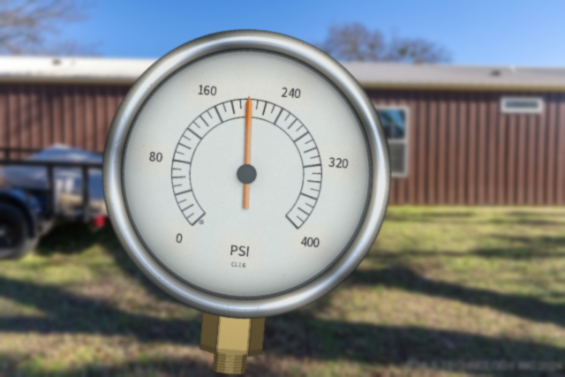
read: 200 psi
